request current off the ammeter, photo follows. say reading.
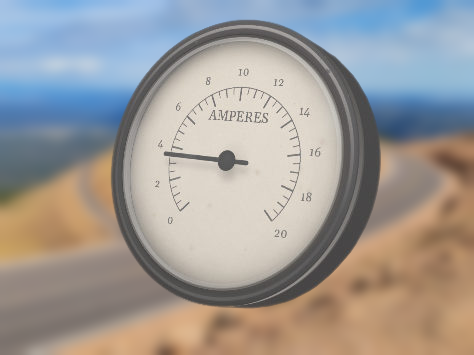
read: 3.5 A
